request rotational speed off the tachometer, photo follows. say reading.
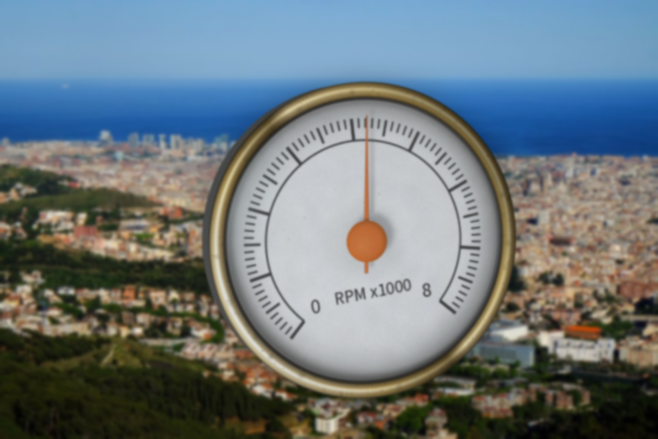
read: 4200 rpm
